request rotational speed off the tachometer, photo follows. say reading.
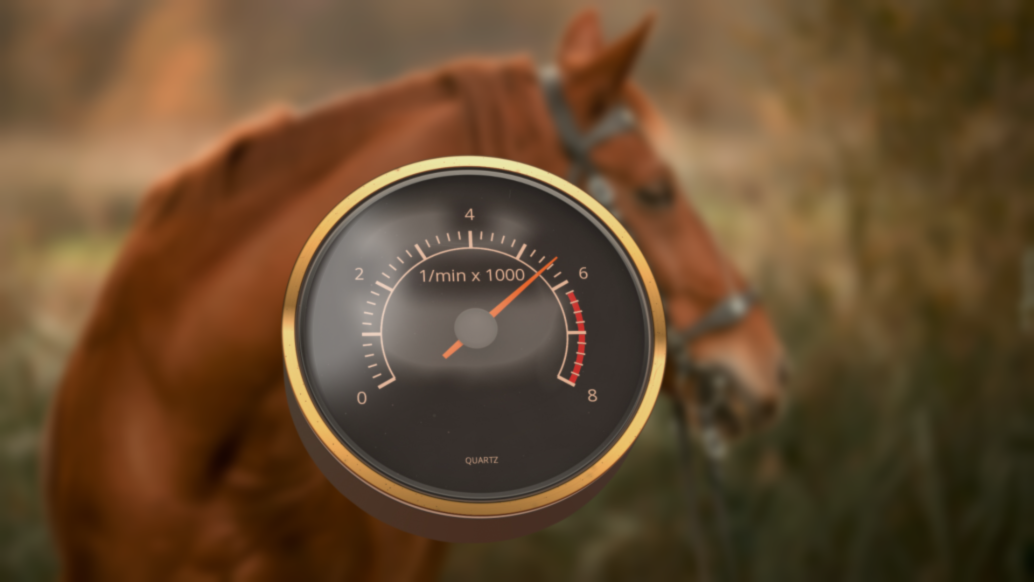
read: 5600 rpm
